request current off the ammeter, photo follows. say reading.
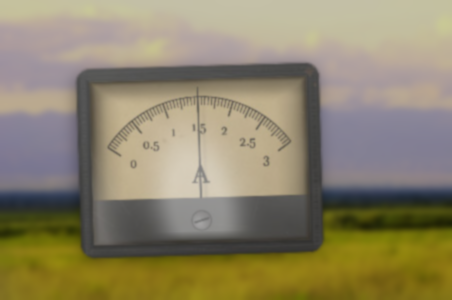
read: 1.5 A
